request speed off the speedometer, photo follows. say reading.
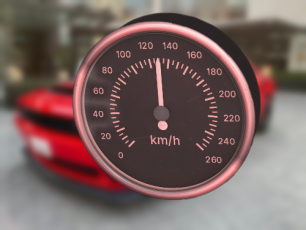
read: 130 km/h
